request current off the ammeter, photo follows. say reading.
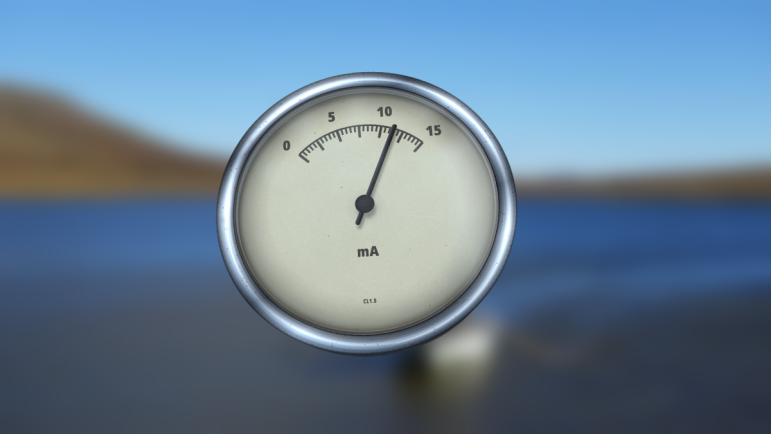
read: 11.5 mA
